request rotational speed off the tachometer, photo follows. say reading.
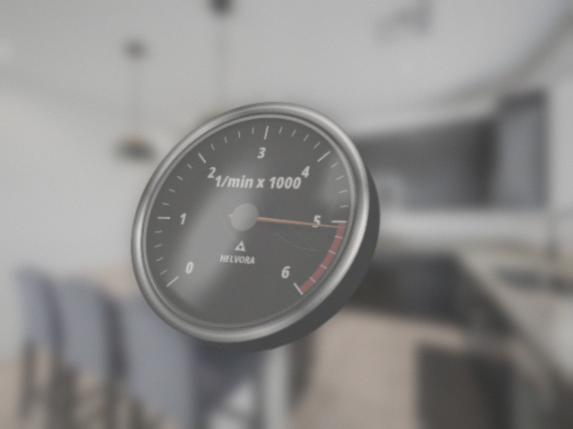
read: 5100 rpm
